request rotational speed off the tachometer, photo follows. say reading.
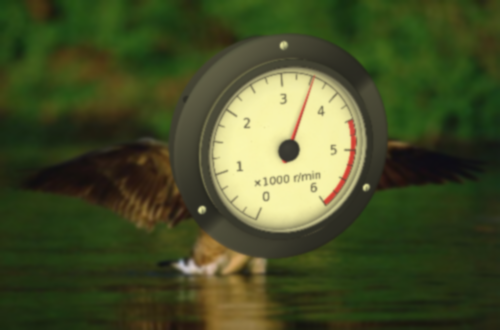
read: 3500 rpm
